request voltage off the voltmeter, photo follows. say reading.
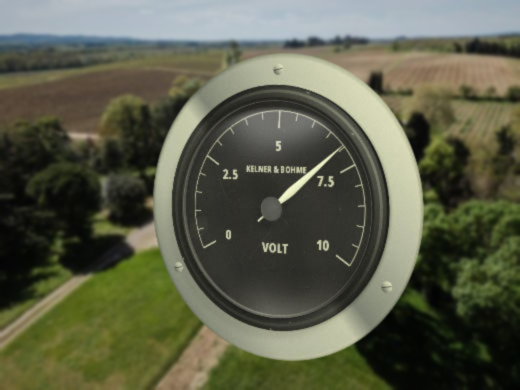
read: 7 V
